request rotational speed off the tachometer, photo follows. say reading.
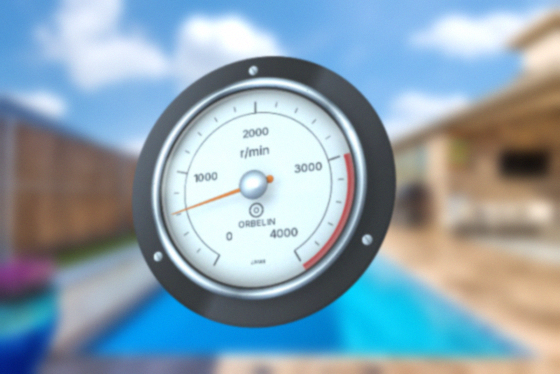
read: 600 rpm
